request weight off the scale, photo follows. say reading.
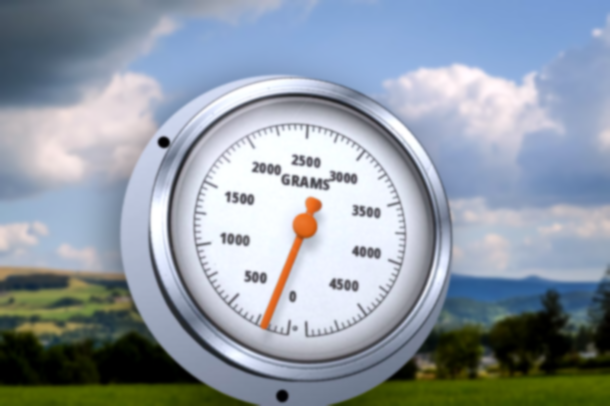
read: 200 g
